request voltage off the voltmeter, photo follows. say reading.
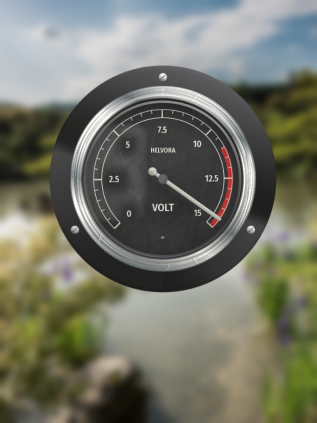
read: 14.5 V
